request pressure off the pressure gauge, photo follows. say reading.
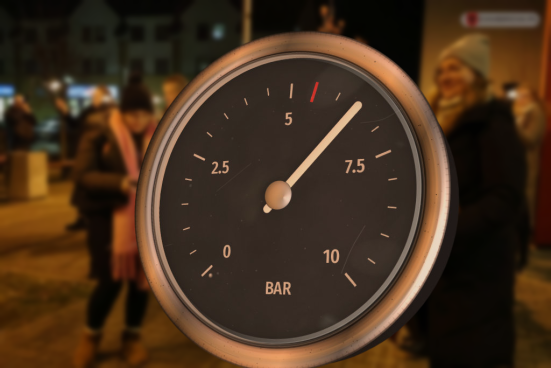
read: 6.5 bar
